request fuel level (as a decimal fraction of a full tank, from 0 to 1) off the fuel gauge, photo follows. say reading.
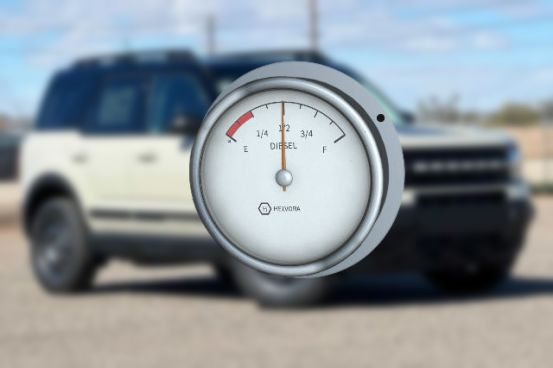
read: 0.5
